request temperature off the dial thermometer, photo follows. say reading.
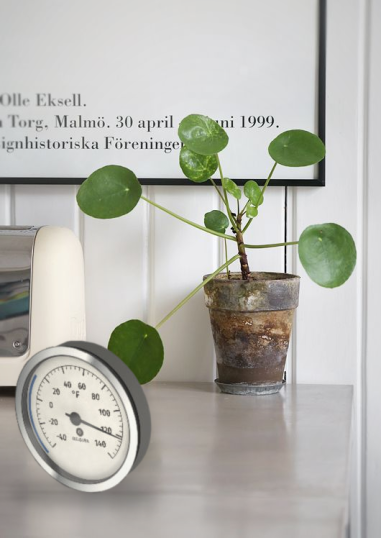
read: 120 °F
